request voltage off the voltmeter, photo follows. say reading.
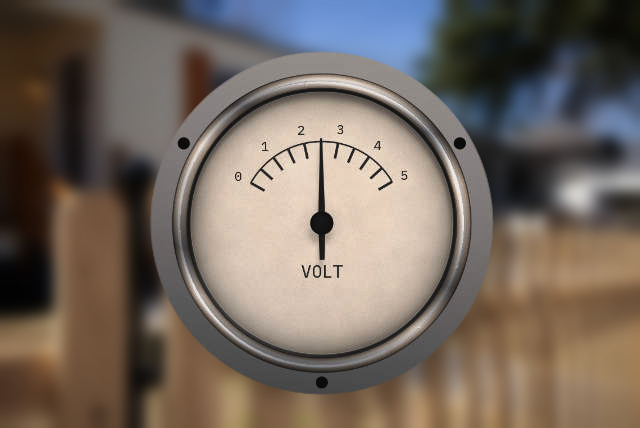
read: 2.5 V
